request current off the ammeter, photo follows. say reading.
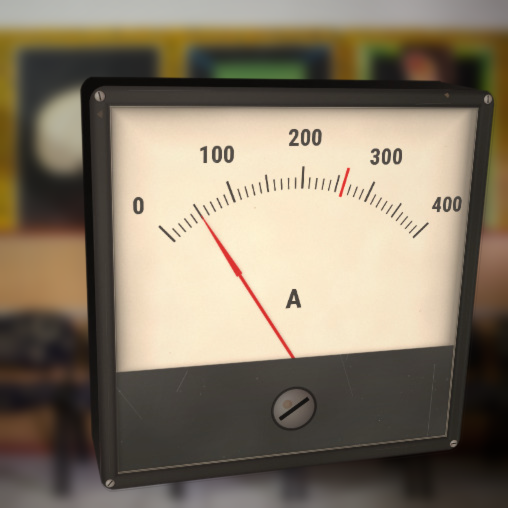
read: 50 A
